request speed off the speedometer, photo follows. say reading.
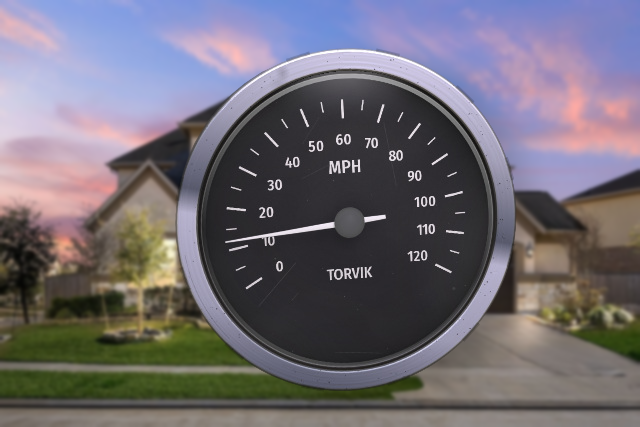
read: 12.5 mph
